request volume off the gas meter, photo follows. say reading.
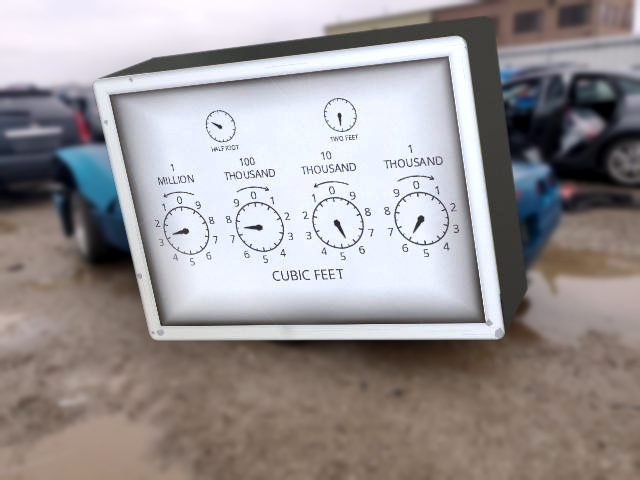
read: 275600 ft³
